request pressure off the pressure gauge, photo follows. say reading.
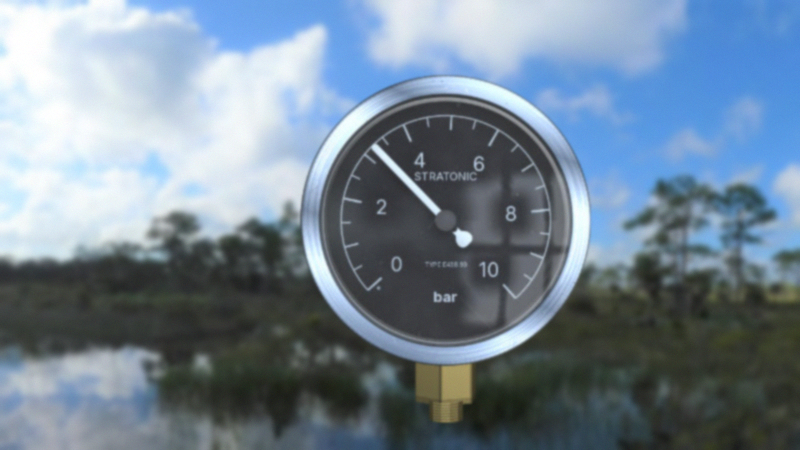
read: 3.25 bar
